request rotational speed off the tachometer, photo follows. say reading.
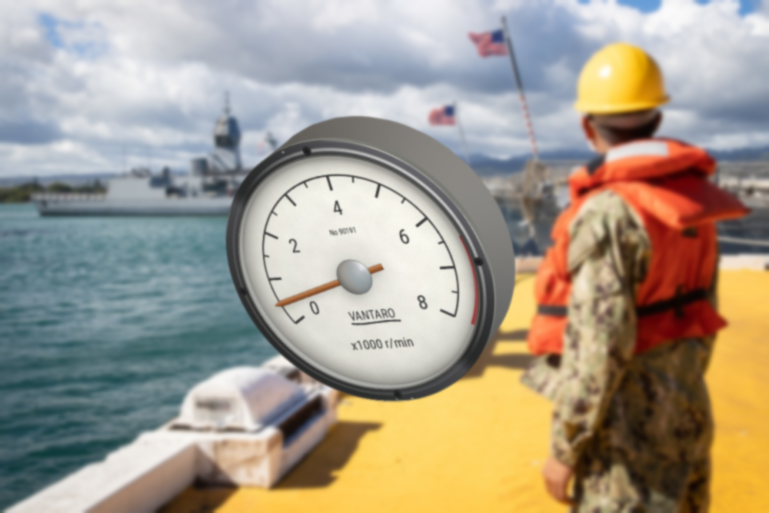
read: 500 rpm
